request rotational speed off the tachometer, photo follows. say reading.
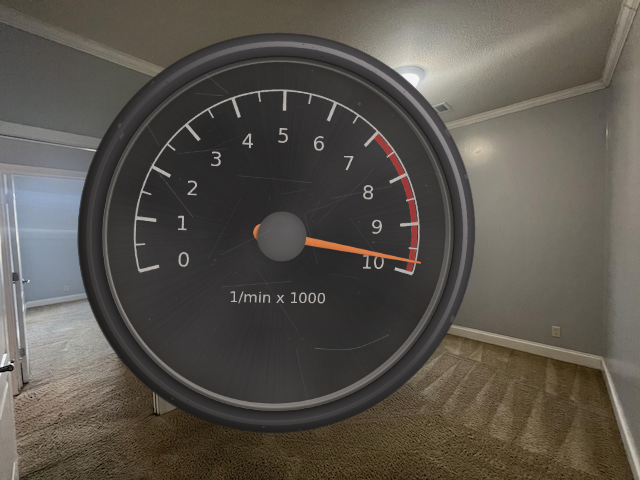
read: 9750 rpm
